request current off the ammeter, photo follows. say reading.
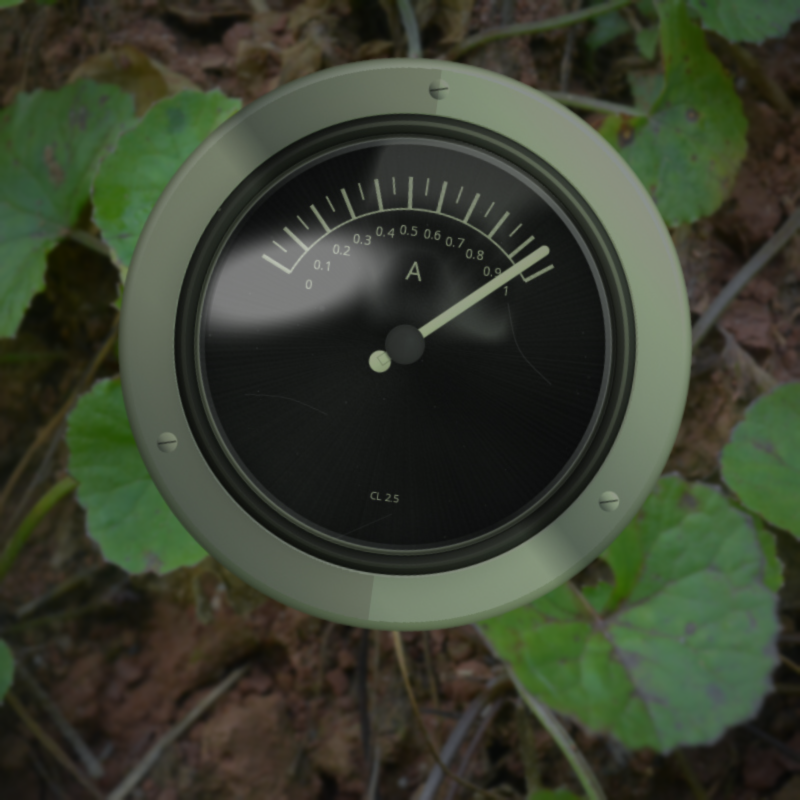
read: 0.95 A
